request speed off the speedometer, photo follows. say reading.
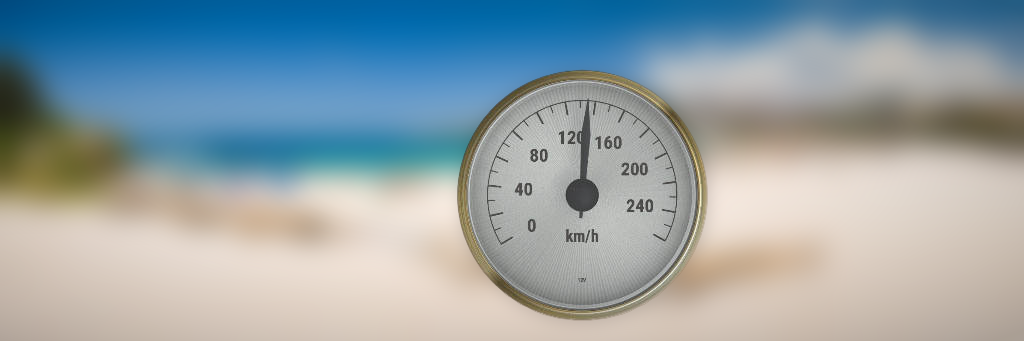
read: 135 km/h
